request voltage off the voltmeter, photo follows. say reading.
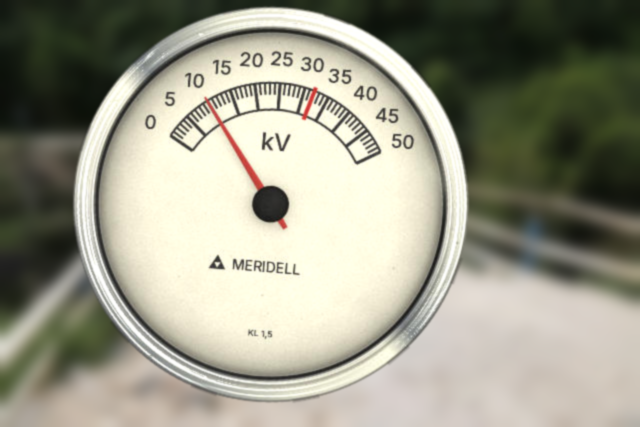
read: 10 kV
